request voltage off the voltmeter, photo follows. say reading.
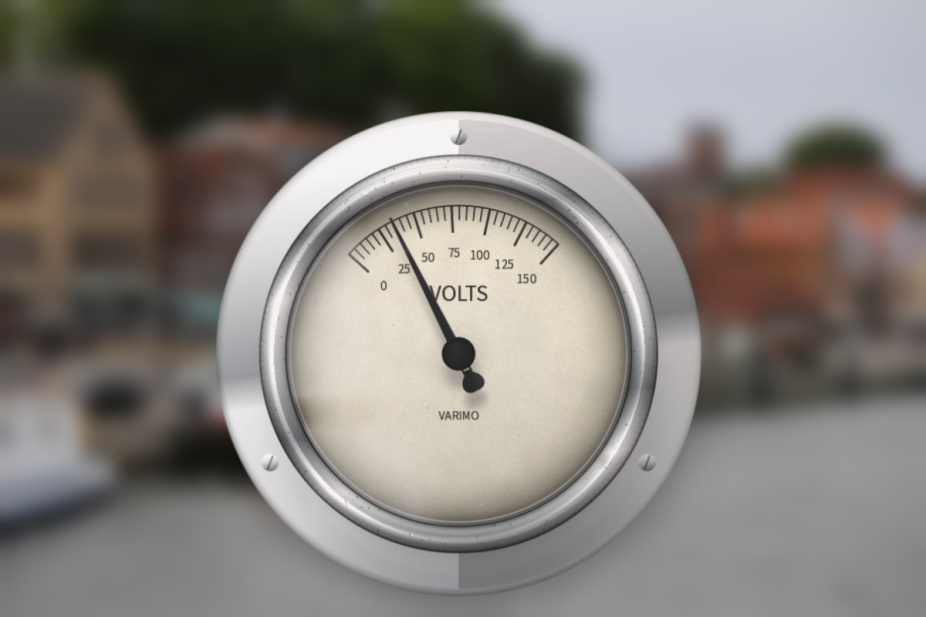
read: 35 V
